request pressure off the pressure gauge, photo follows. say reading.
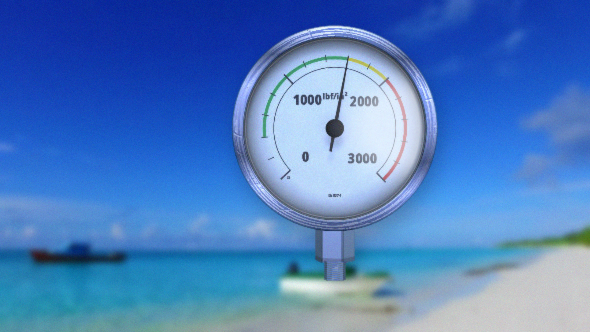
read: 1600 psi
